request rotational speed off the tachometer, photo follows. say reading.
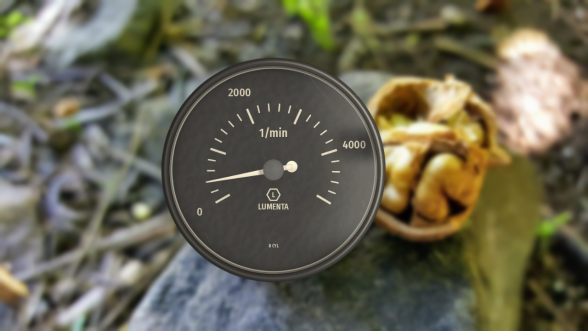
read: 400 rpm
